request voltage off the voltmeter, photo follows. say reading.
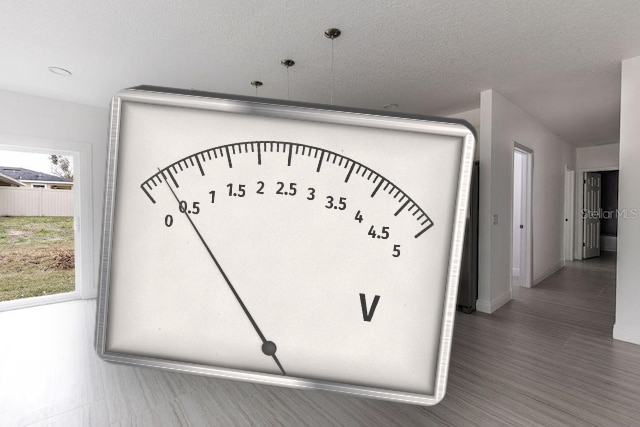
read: 0.4 V
